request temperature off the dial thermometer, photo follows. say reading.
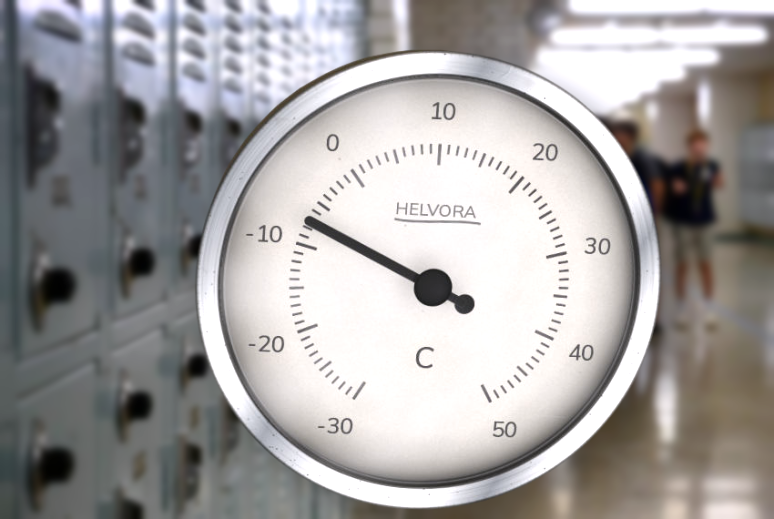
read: -7 °C
